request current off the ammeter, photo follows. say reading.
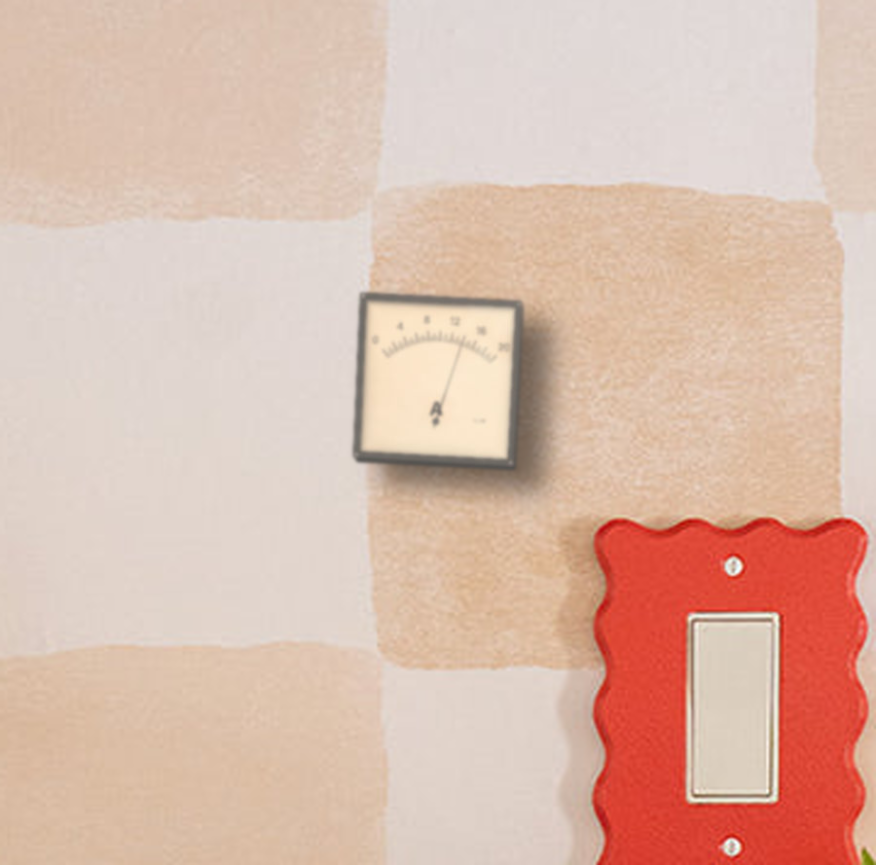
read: 14 A
